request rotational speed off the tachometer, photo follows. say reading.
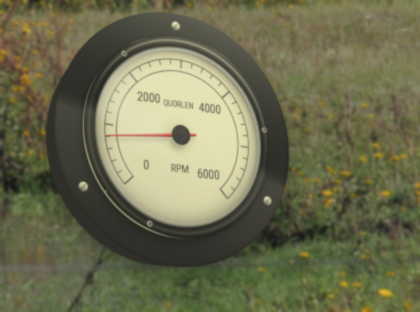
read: 800 rpm
